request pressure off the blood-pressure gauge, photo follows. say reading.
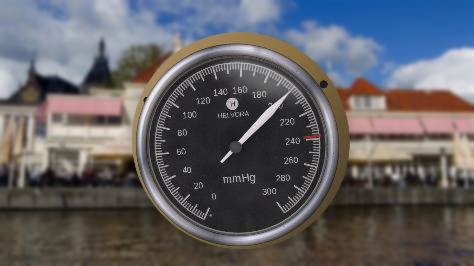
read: 200 mmHg
